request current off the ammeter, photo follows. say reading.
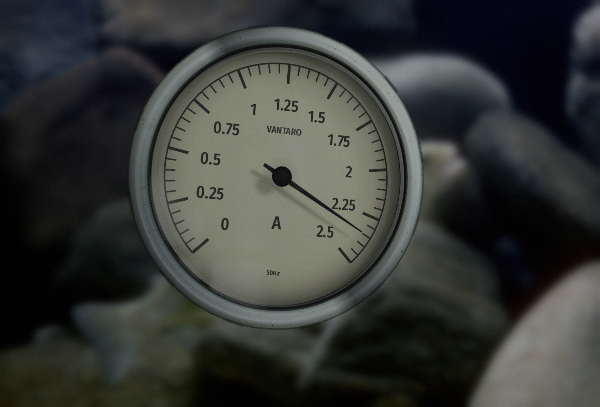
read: 2.35 A
